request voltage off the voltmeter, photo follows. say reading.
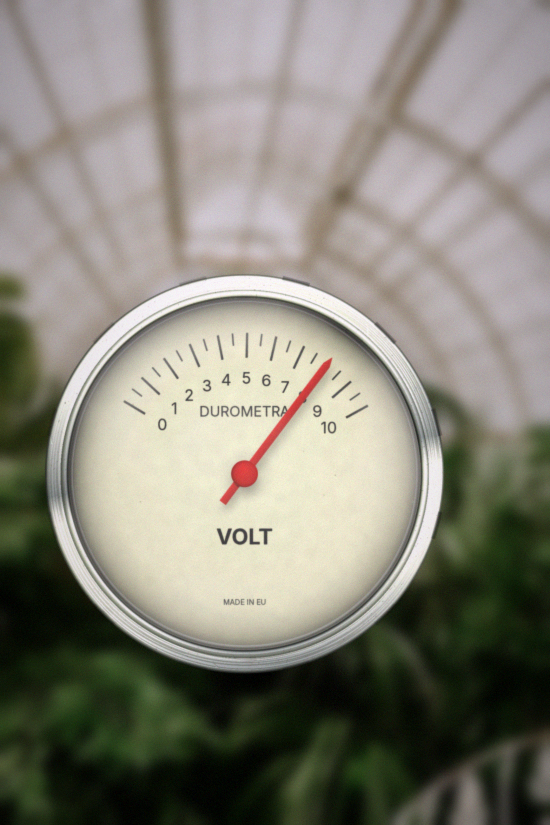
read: 8 V
